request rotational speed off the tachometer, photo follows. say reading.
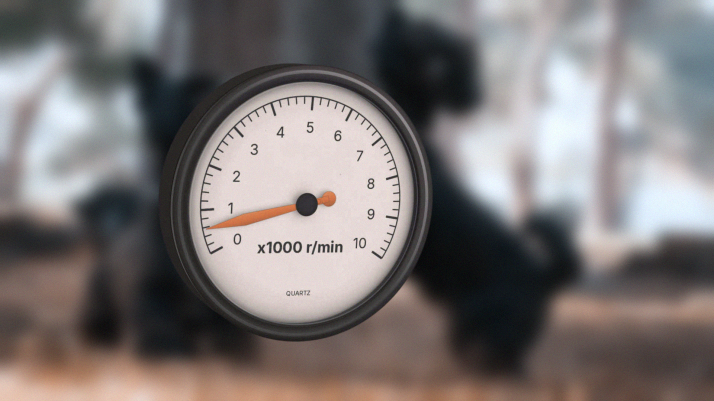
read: 600 rpm
